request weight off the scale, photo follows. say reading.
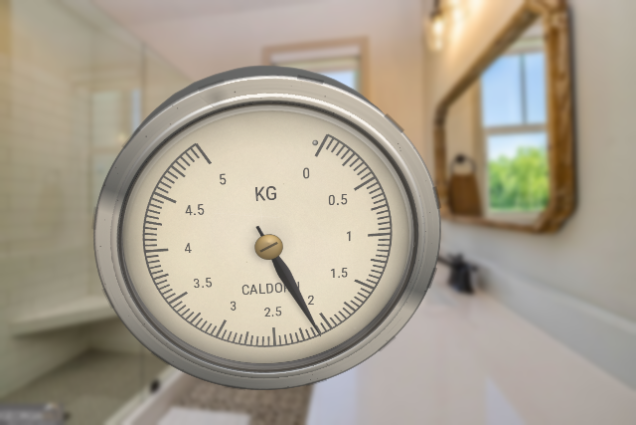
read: 2.1 kg
